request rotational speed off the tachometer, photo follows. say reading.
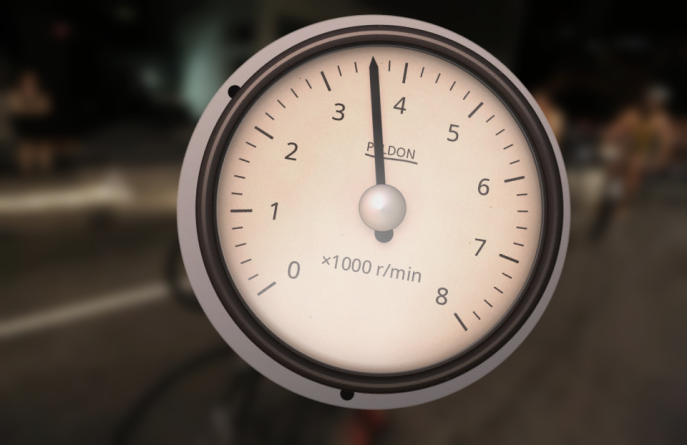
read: 3600 rpm
